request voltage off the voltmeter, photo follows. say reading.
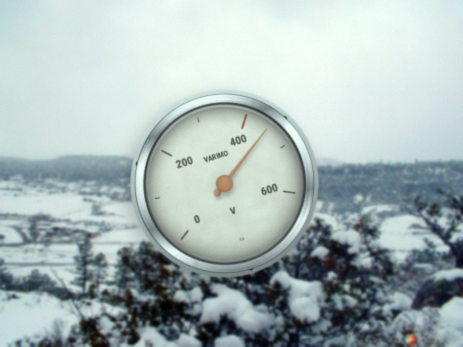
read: 450 V
